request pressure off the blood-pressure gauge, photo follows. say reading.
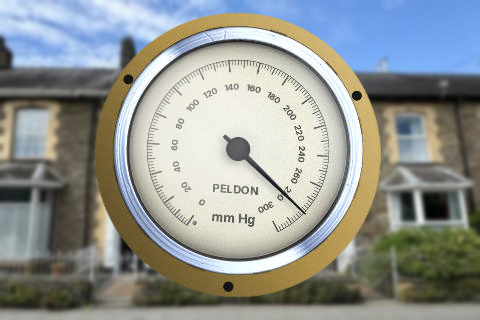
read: 280 mmHg
